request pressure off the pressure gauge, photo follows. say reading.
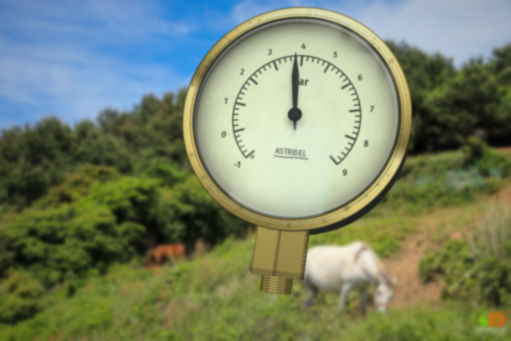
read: 3.8 bar
